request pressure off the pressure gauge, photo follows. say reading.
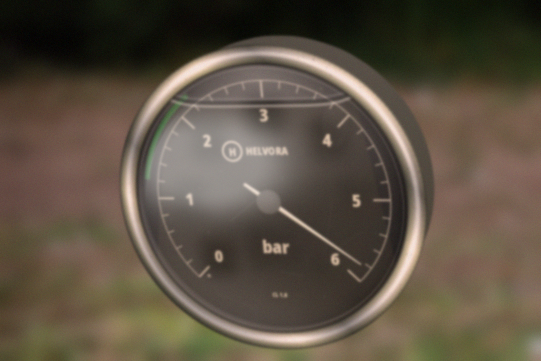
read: 5.8 bar
